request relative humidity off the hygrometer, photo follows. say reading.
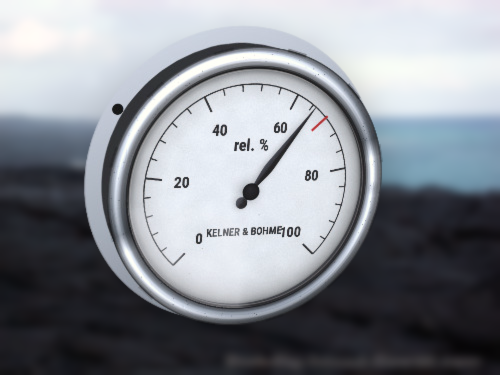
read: 64 %
